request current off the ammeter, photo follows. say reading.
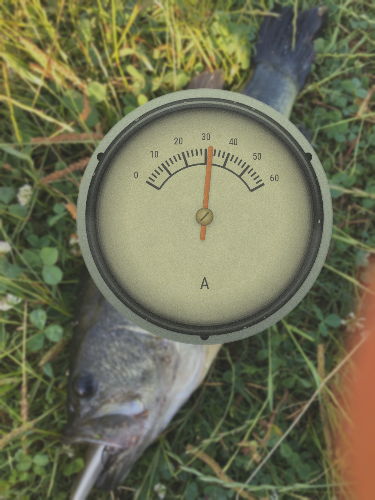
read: 32 A
